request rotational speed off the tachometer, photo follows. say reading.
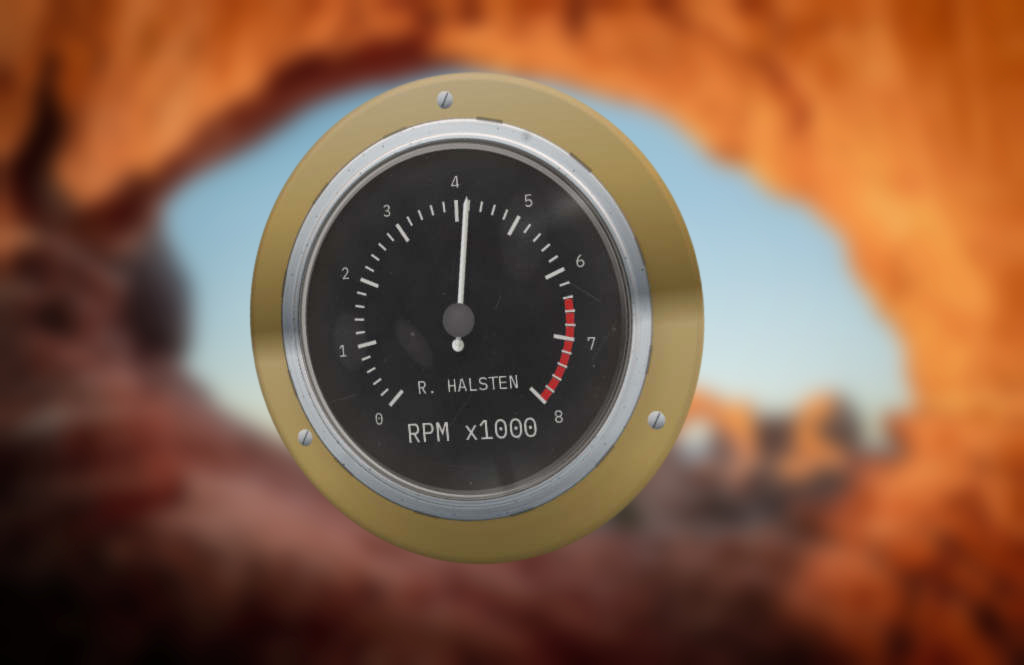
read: 4200 rpm
